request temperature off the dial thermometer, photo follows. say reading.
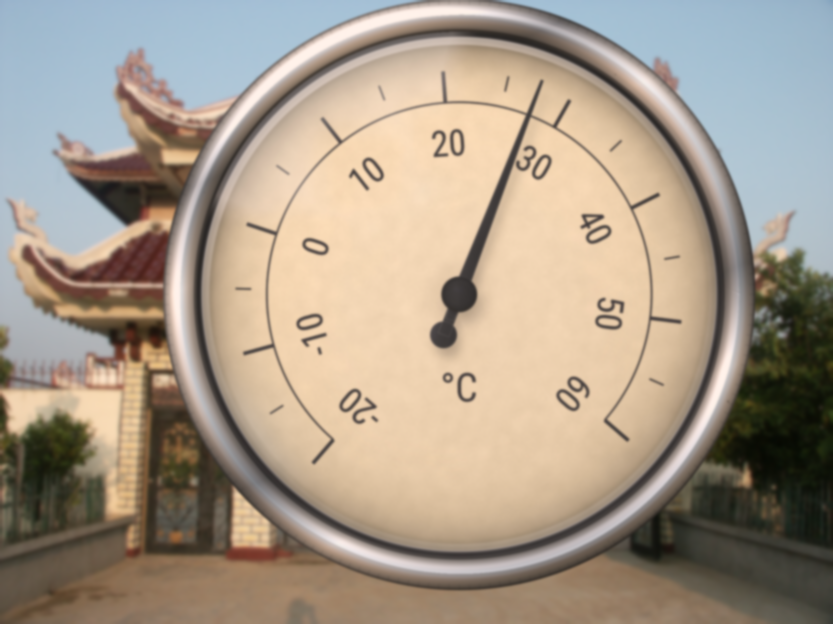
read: 27.5 °C
